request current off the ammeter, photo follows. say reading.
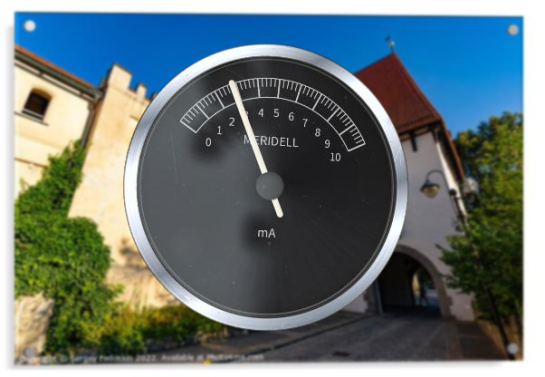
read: 2.8 mA
